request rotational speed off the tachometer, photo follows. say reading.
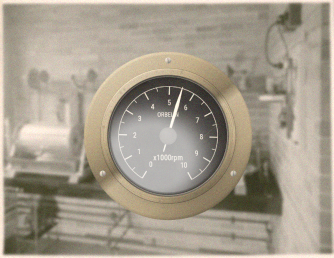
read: 5500 rpm
